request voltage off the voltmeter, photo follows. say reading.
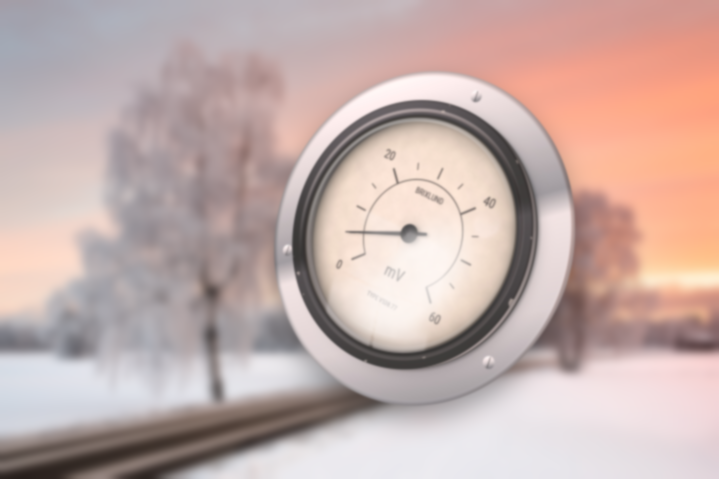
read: 5 mV
